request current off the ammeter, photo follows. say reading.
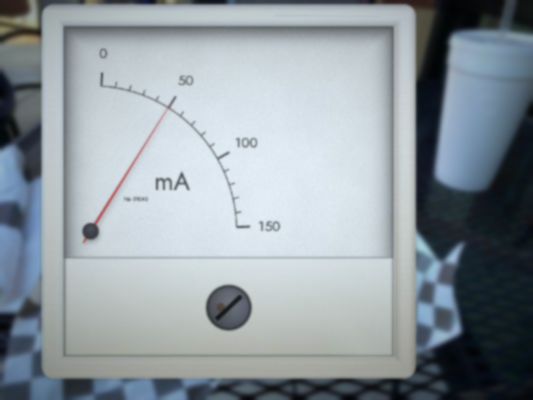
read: 50 mA
